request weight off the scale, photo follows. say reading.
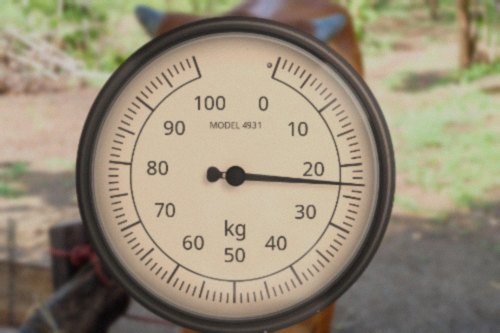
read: 23 kg
